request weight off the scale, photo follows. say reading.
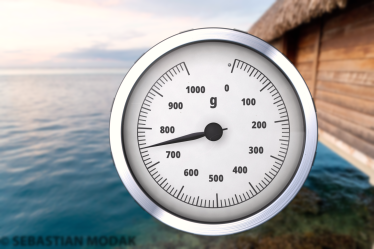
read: 750 g
